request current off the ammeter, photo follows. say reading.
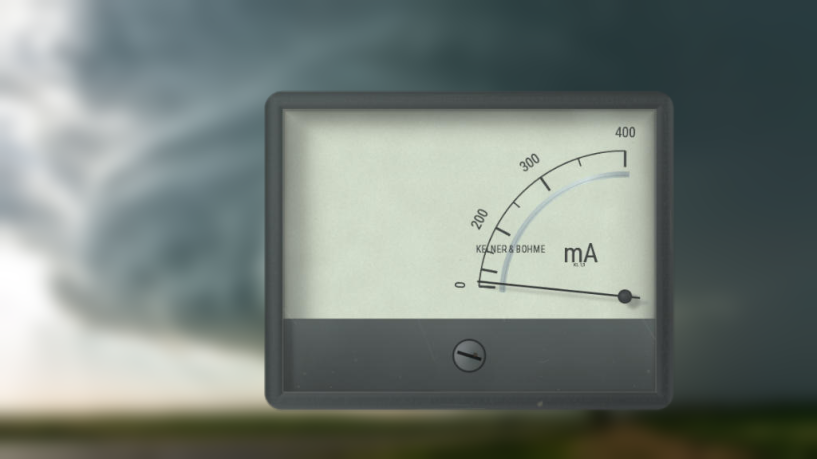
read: 50 mA
